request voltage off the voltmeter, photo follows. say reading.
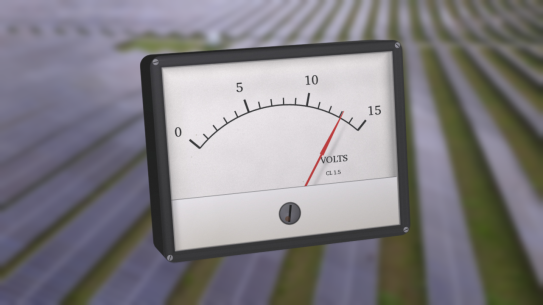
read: 13 V
